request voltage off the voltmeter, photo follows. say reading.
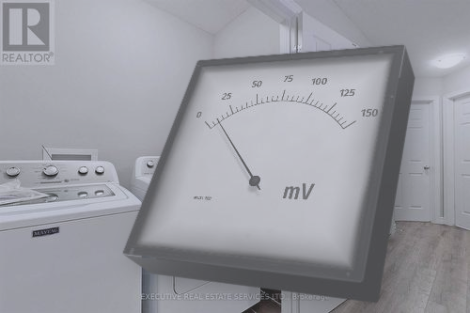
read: 10 mV
